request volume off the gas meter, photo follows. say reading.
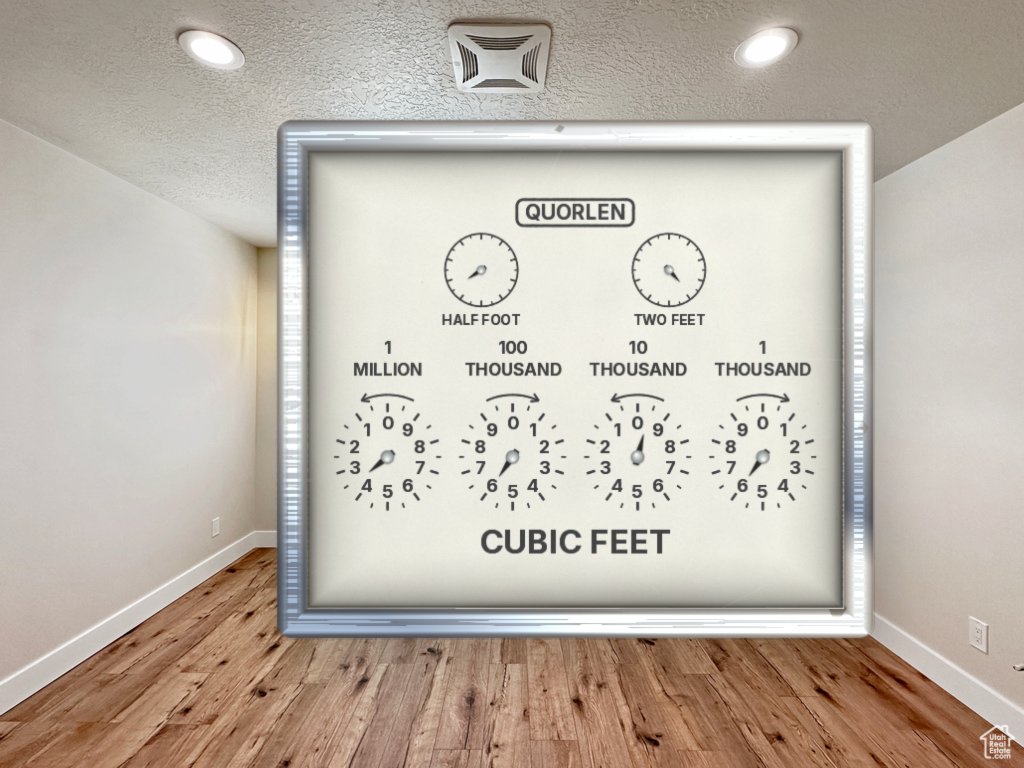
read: 359600 ft³
